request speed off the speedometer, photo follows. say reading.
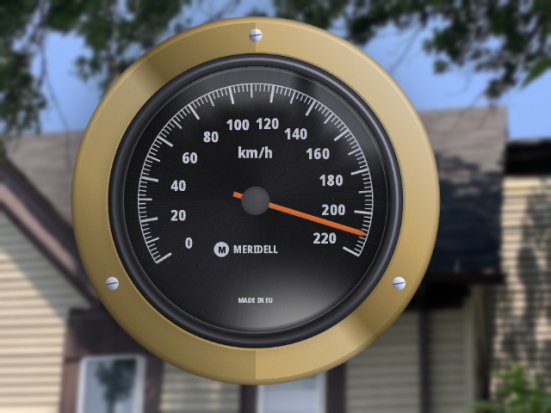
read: 210 km/h
